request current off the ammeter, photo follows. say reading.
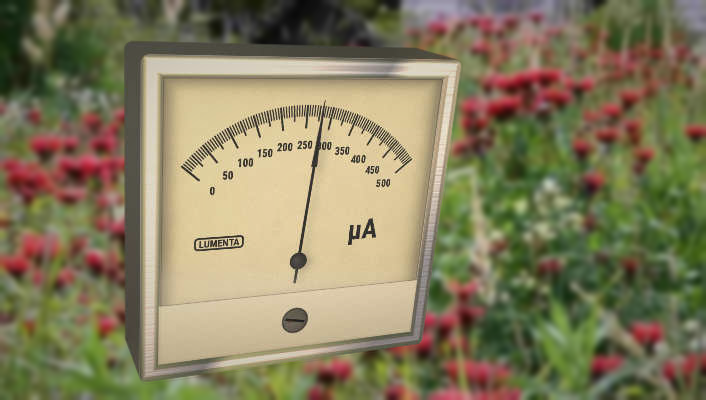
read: 275 µA
